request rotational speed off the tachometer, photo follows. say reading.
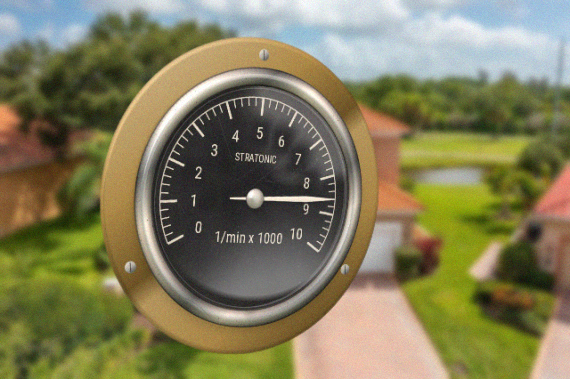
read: 8600 rpm
